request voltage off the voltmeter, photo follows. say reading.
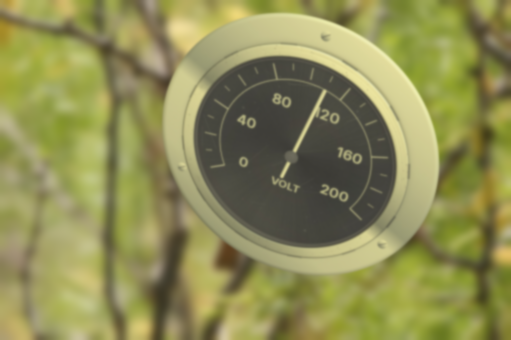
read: 110 V
